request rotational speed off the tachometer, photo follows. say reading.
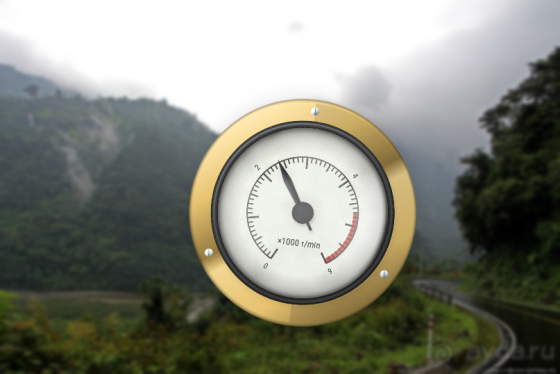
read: 2400 rpm
